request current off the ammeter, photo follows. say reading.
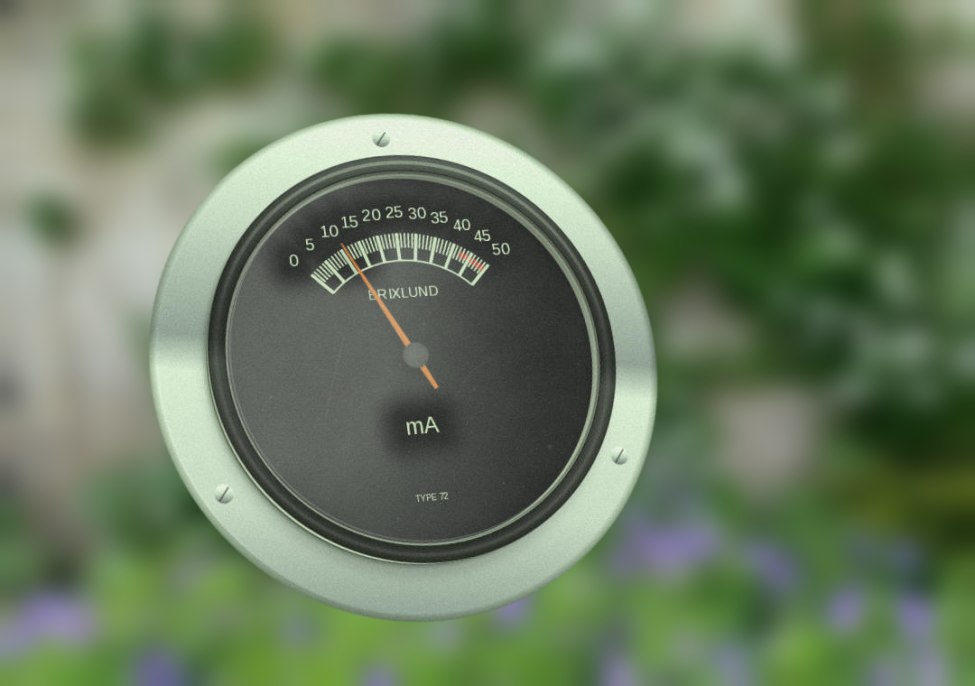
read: 10 mA
